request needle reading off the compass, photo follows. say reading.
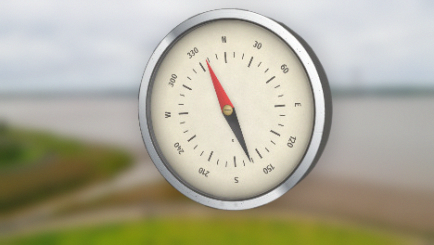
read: 340 °
